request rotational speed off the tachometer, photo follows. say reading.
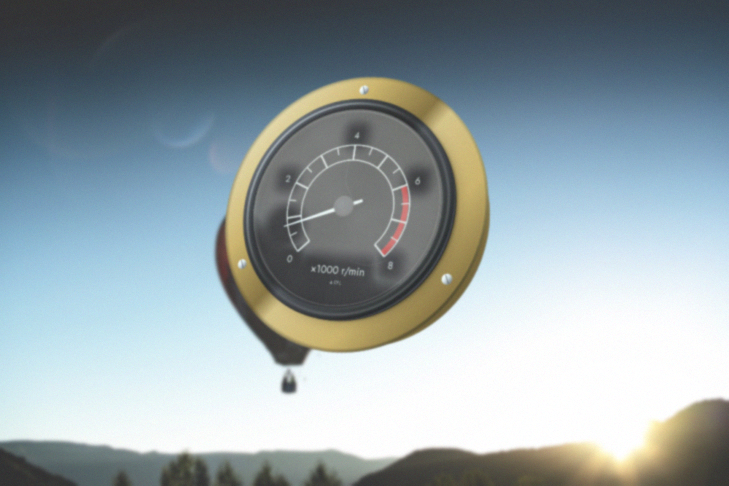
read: 750 rpm
